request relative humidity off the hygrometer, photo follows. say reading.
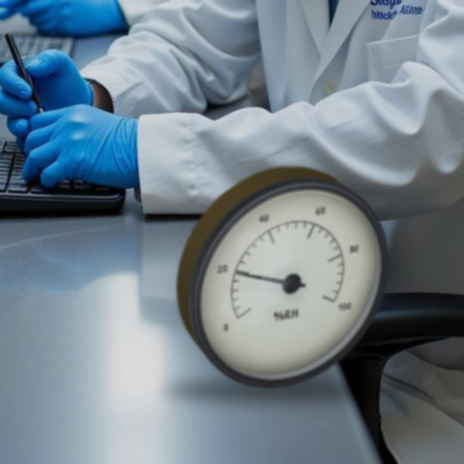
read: 20 %
